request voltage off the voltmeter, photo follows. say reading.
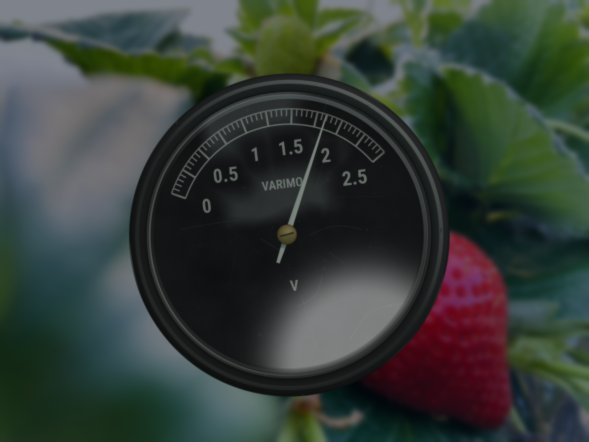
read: 1.85 V
